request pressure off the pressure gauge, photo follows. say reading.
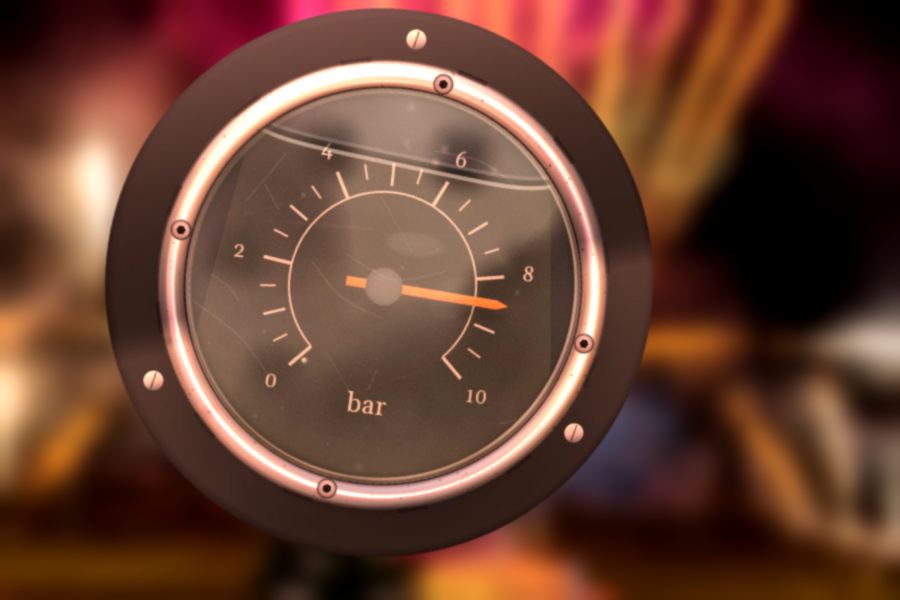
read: 8.5 bar
